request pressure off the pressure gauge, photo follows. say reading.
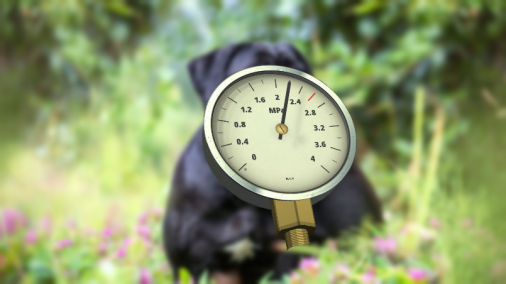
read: 2.2 MPa
